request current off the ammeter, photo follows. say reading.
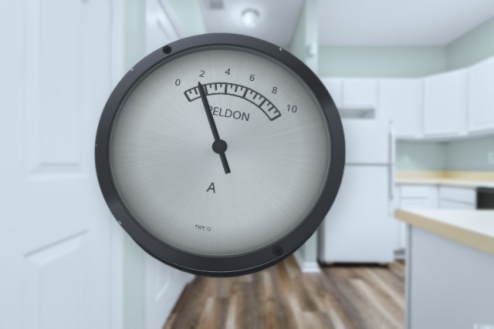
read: 1.5 A
